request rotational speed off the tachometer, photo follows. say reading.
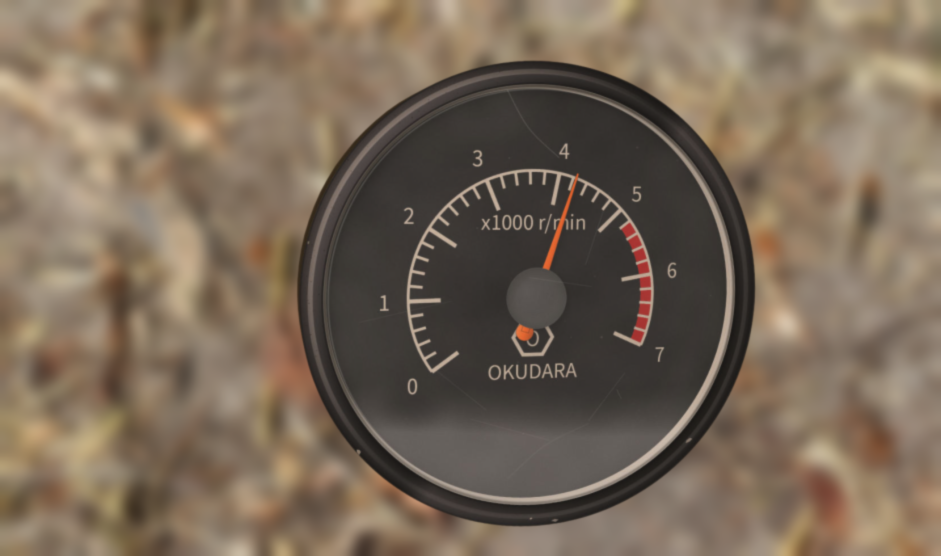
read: 4200 rpm
